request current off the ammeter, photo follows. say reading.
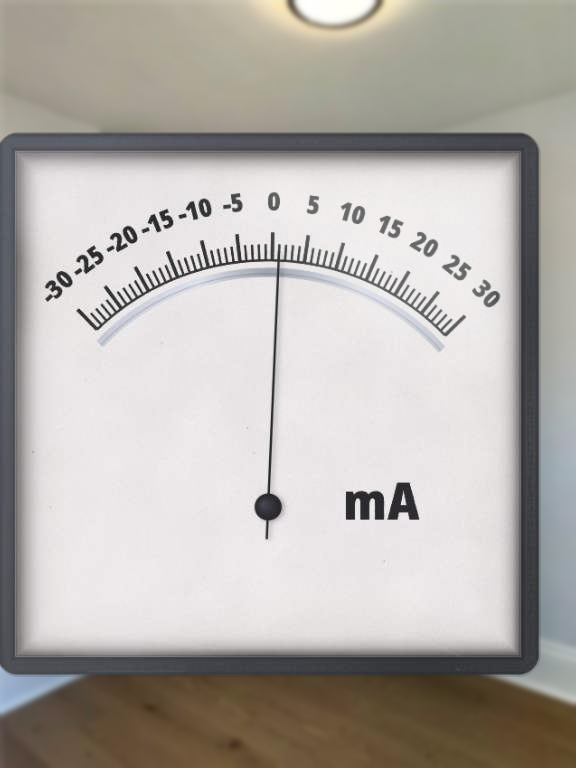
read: 1 mA
